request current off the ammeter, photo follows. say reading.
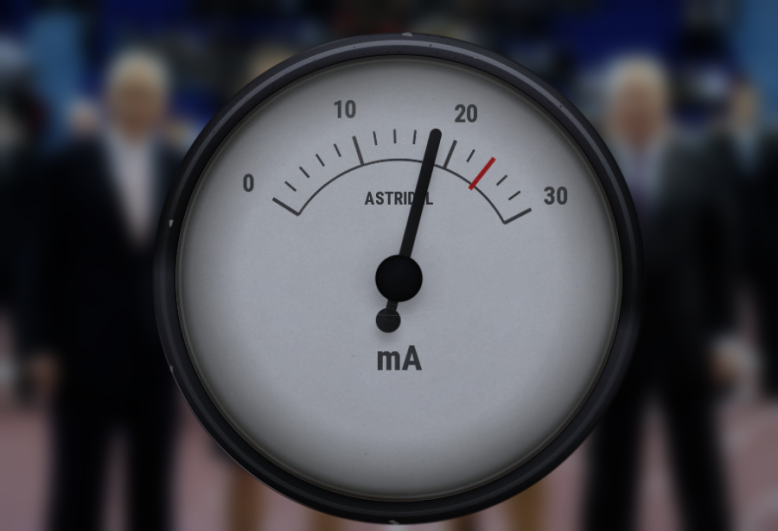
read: 18 mA
